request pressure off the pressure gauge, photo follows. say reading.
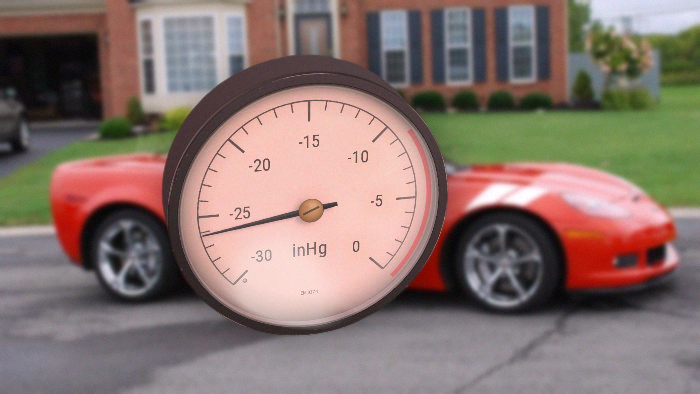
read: -26 inHg
